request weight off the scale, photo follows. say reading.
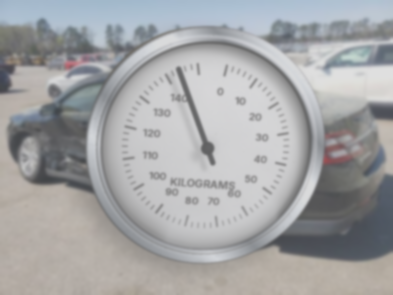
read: 144 kg
